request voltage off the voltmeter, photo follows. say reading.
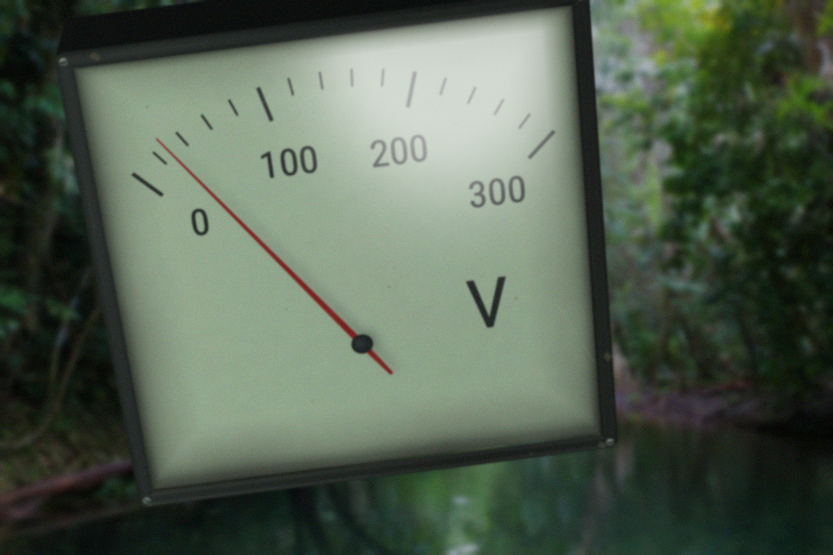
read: 30 V
